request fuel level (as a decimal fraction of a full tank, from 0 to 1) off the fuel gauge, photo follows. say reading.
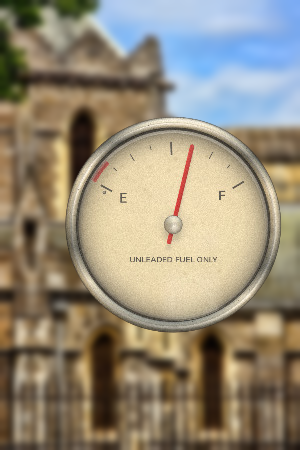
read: 0.625
